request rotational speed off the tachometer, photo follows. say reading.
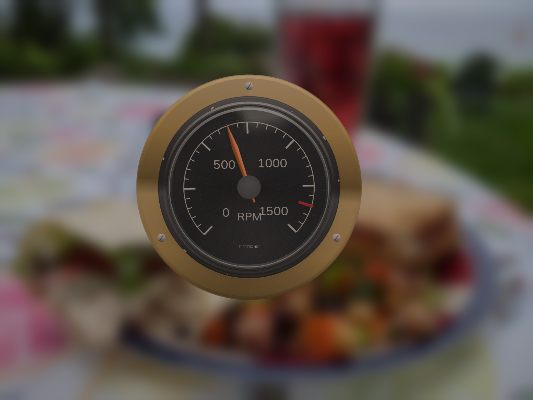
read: 650 rpm
